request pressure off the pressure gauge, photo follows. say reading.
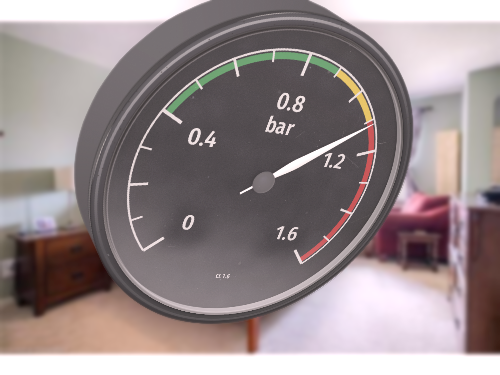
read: 1.1 bar
